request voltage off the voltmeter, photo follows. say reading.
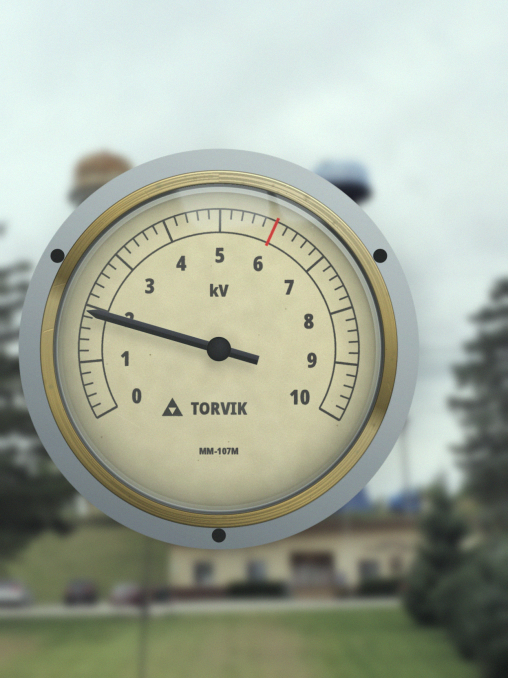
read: 1.9 kV
